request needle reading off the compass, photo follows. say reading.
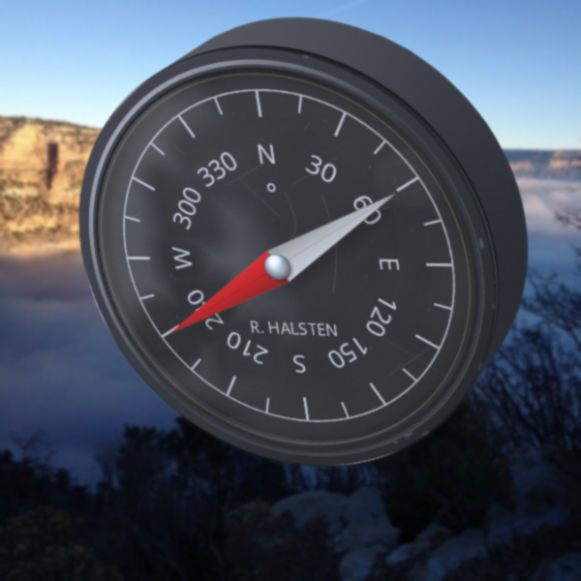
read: 240 °
